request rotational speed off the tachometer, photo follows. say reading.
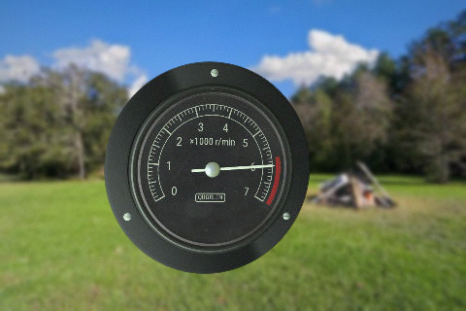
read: 6000 rpm
